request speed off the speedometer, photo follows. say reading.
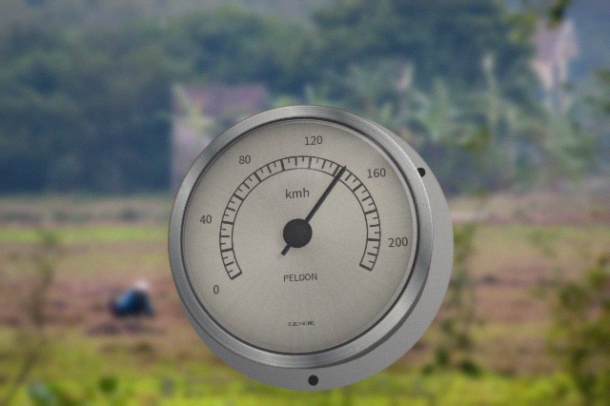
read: 145 km/h
